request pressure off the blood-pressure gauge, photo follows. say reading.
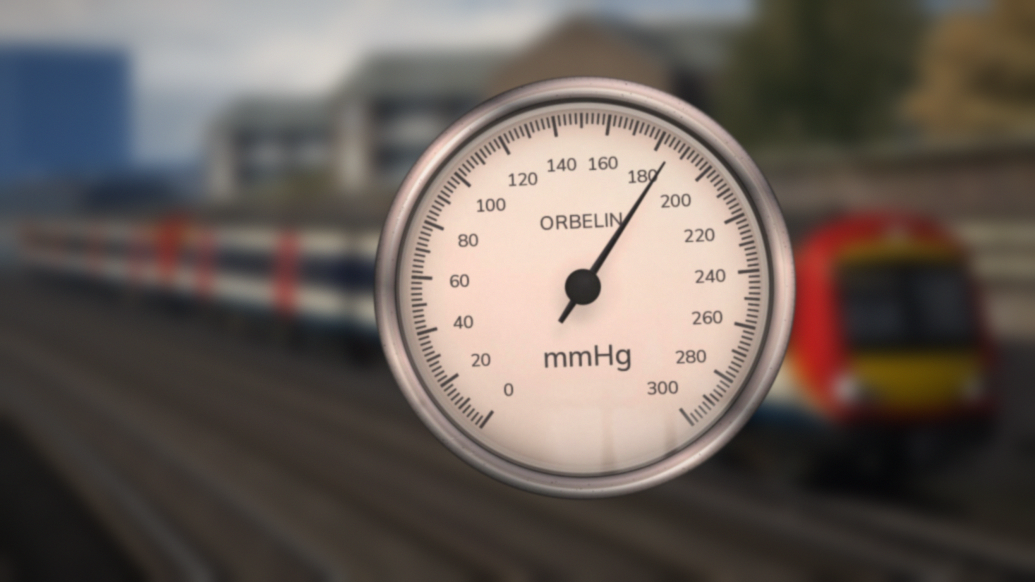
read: 186 mmHg
